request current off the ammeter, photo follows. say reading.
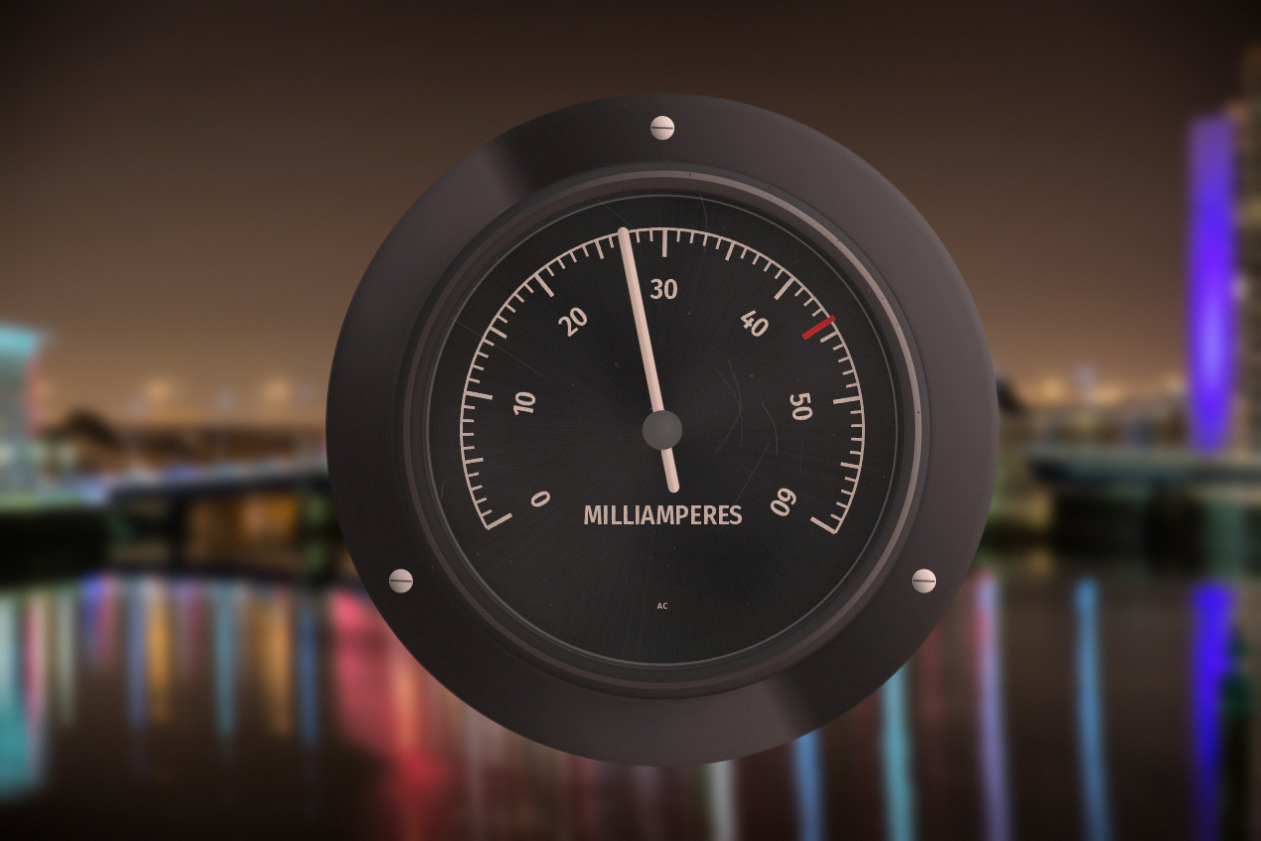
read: 27 mA
